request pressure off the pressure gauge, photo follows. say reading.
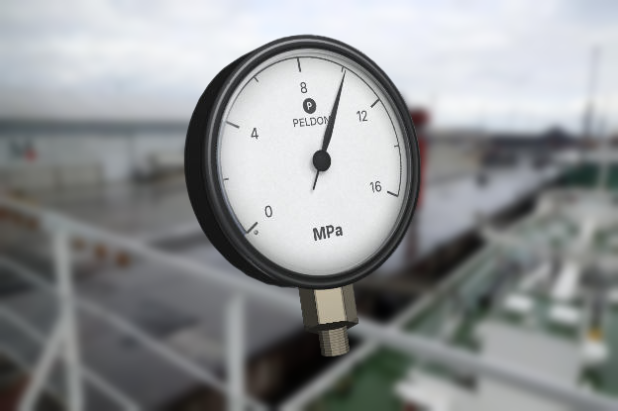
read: 10 MPa
